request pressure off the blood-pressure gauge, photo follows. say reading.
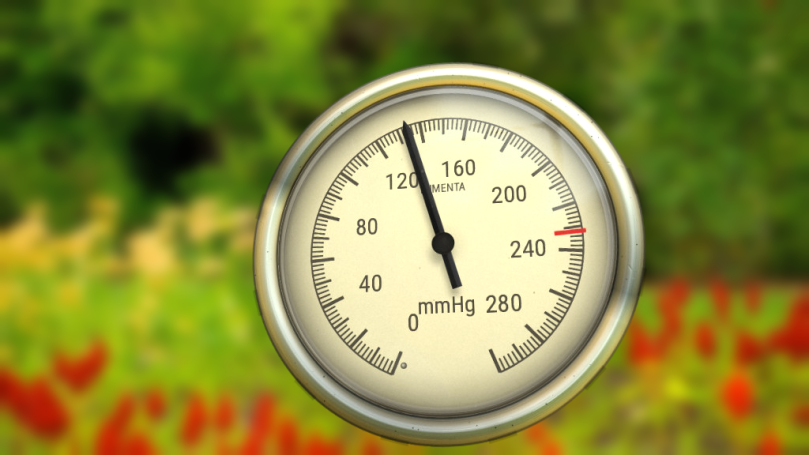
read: 134 mmHg
